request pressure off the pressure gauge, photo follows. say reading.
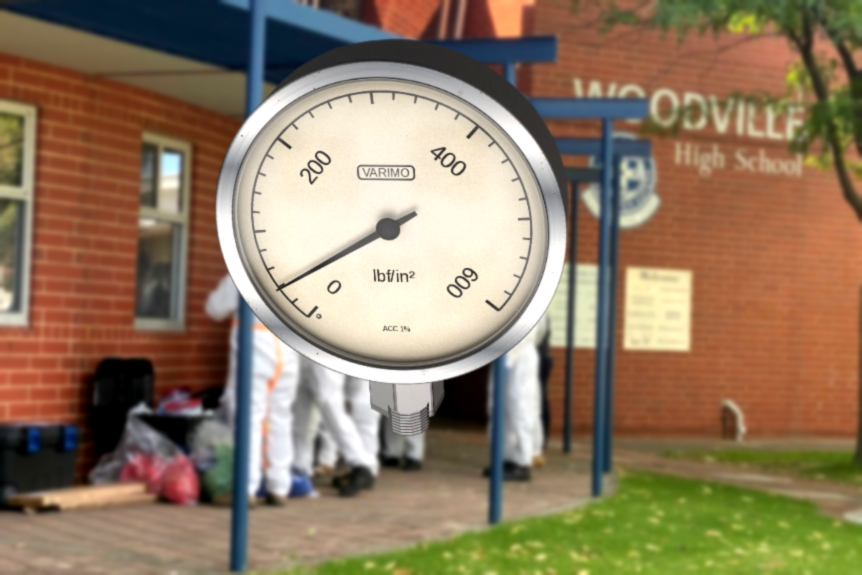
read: 40 psi
